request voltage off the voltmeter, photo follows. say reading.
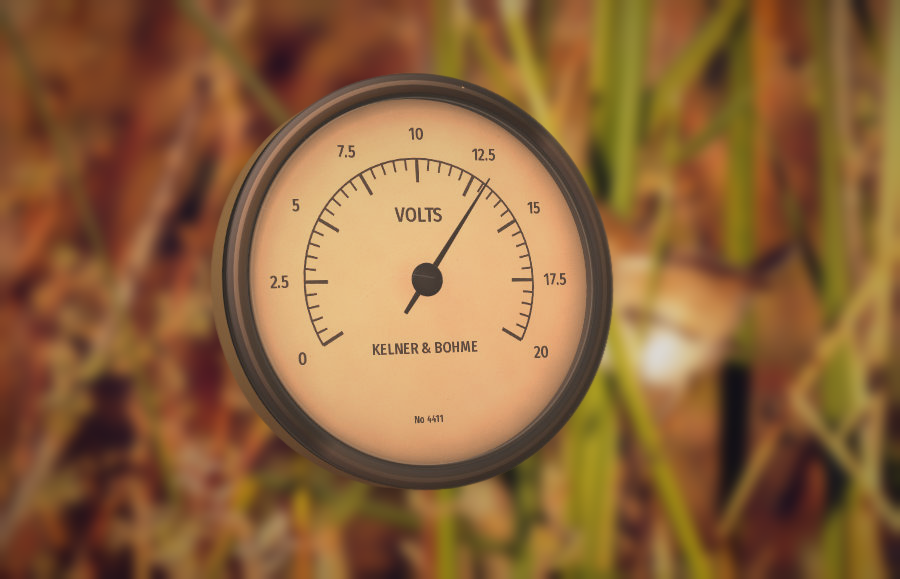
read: 13 V
